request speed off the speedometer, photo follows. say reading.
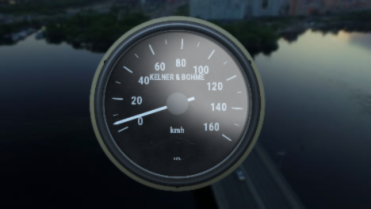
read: 5 km/h
